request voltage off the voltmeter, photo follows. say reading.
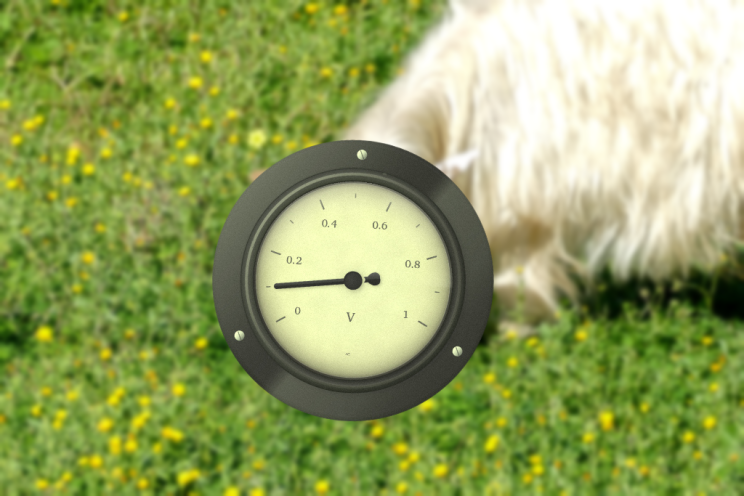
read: 0.1 V
